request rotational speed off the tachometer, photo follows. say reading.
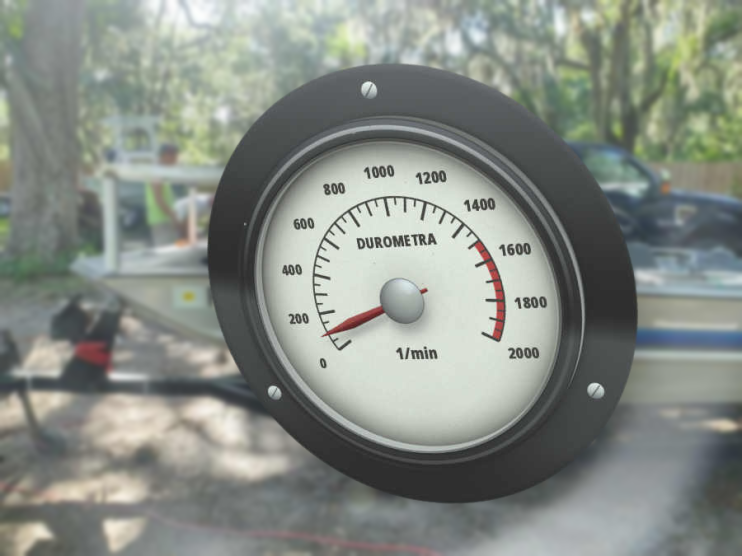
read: 100 rpm
